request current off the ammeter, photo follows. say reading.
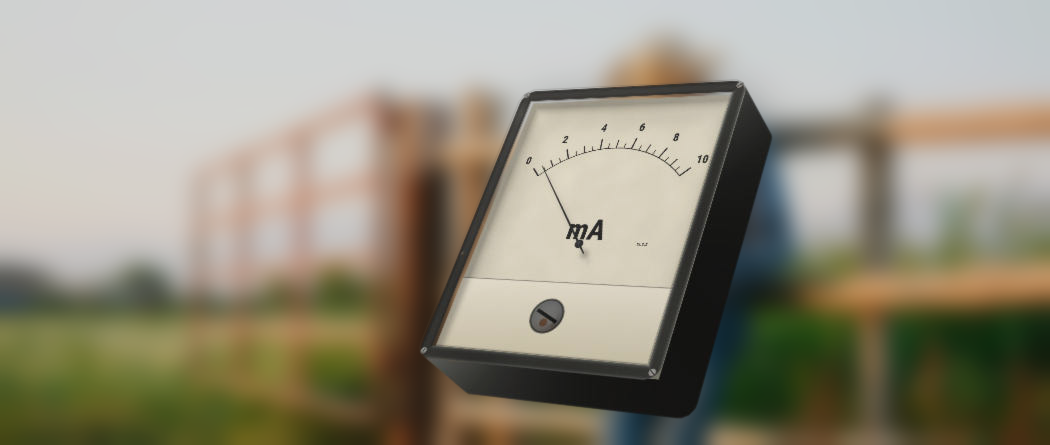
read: 0.5 mA
